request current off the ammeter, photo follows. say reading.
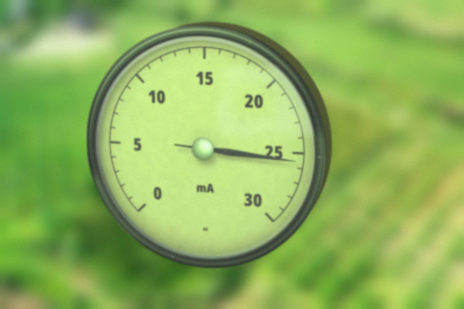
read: 25.5 mA
